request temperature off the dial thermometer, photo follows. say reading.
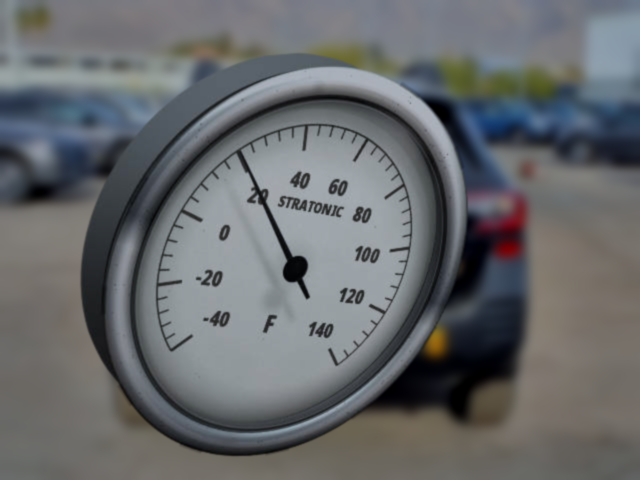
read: 20 °F
